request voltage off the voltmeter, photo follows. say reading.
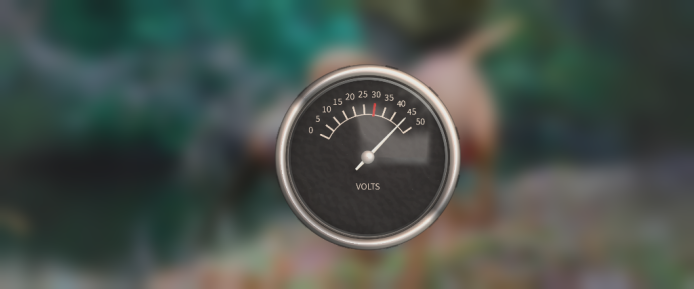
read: 45 V
